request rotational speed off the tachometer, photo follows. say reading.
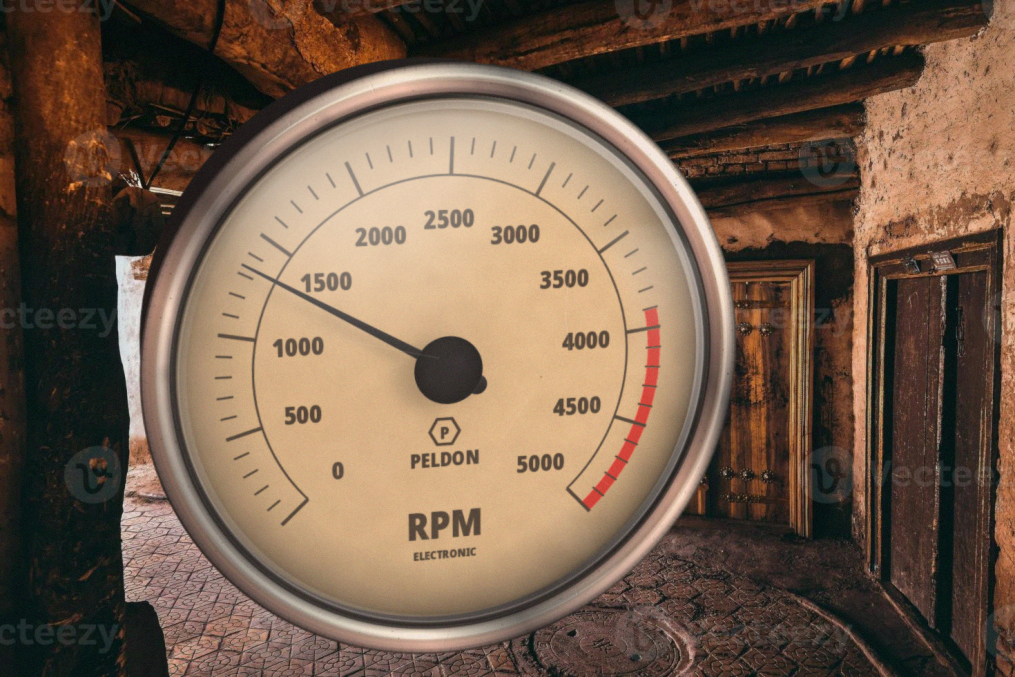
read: 1350 rpm
